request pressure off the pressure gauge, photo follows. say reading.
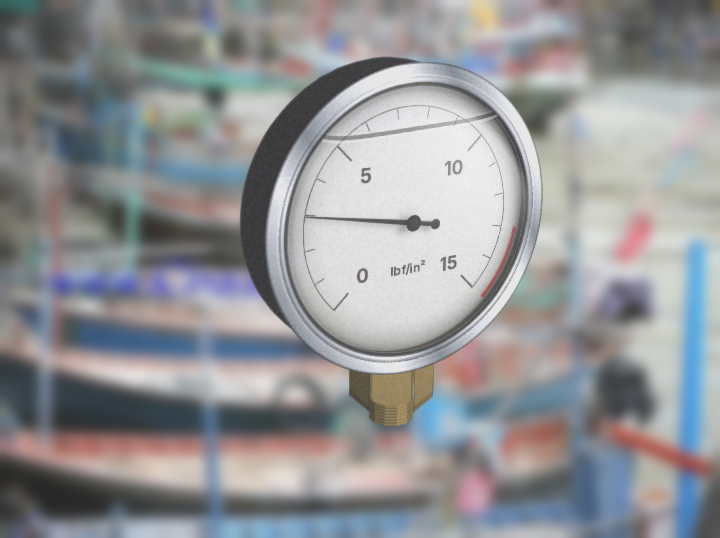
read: 3 psi
